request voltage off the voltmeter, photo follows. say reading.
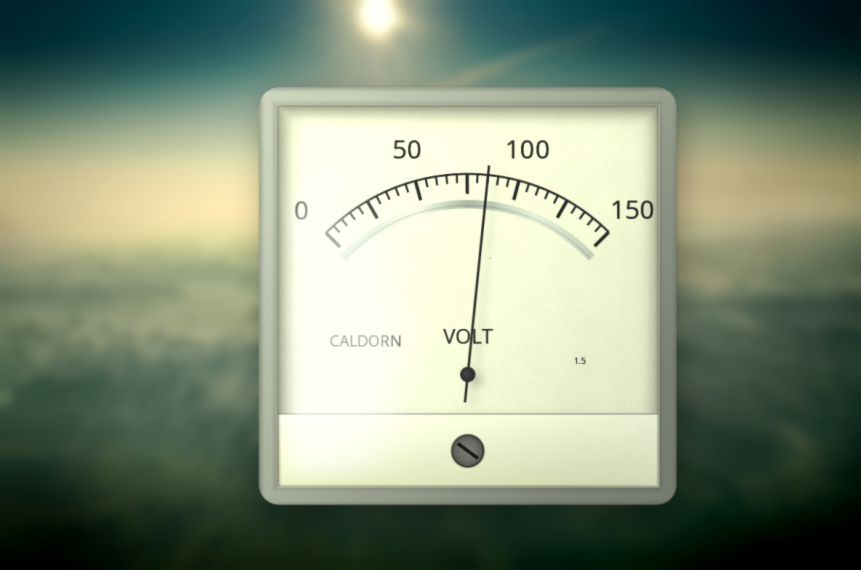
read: 85 V
